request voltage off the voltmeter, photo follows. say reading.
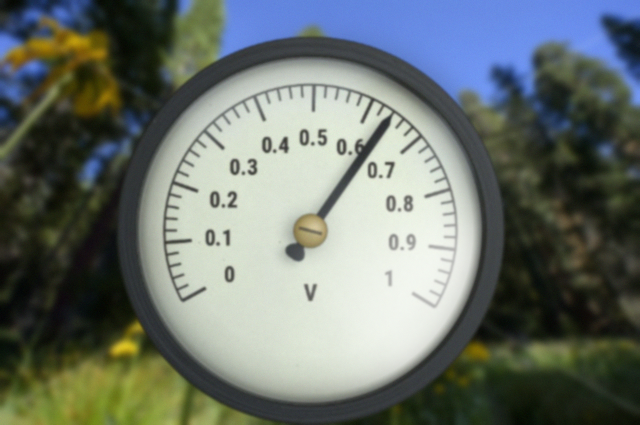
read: 0.64 V
